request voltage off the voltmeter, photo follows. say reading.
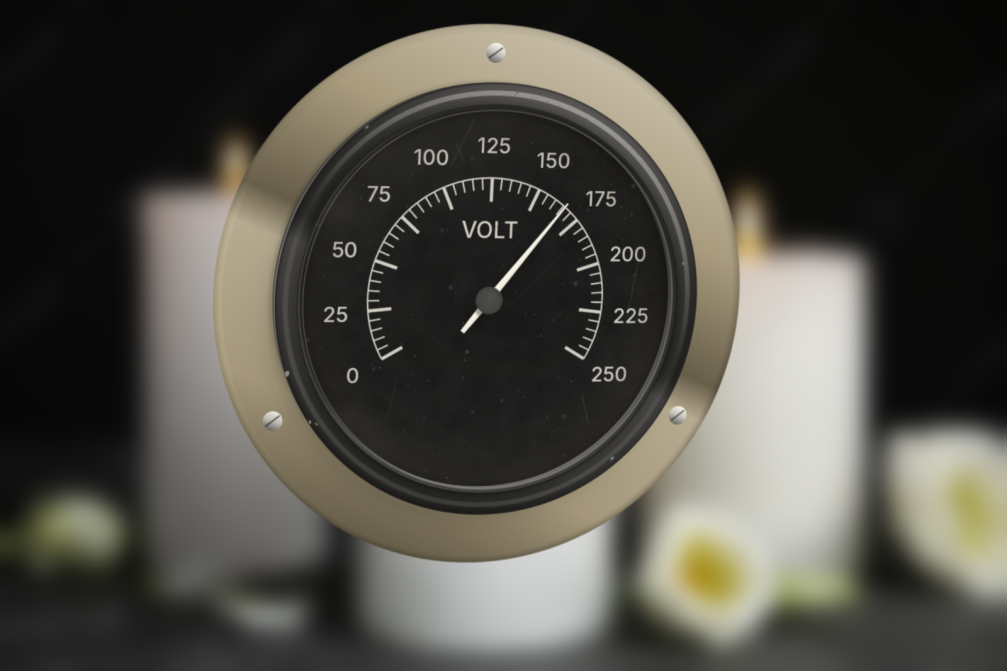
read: 165 V
